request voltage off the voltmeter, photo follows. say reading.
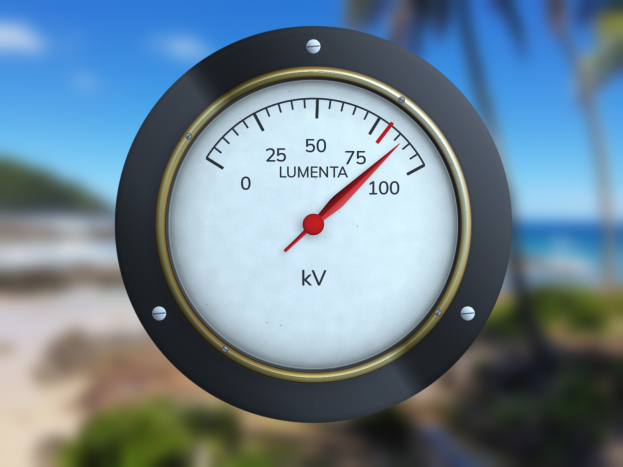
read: 87.5 kV
